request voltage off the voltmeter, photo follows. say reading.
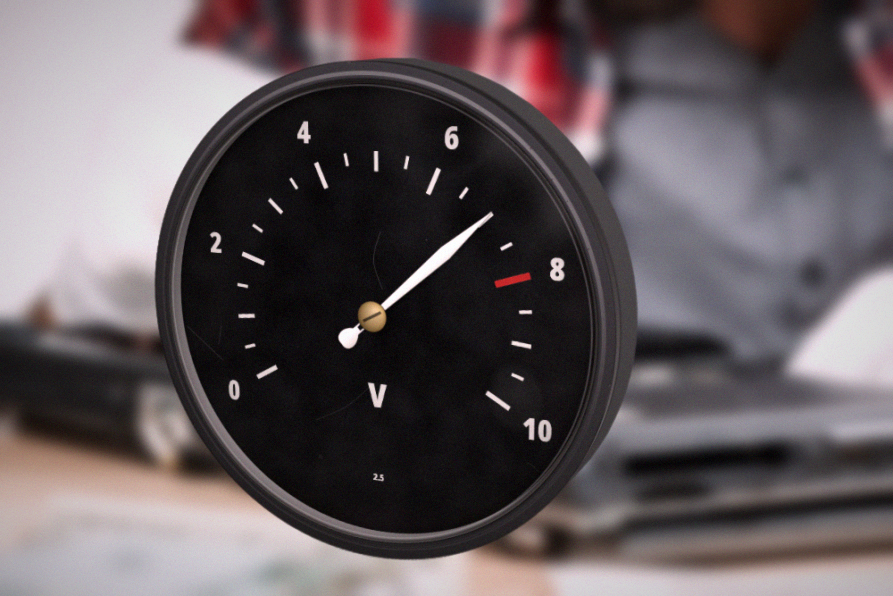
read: 7 V
